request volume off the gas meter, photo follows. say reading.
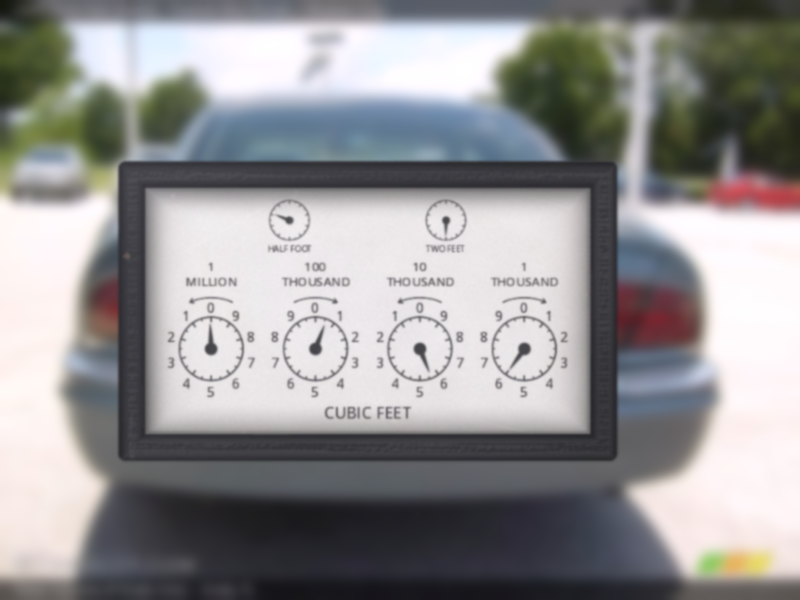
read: 5600 ft³
